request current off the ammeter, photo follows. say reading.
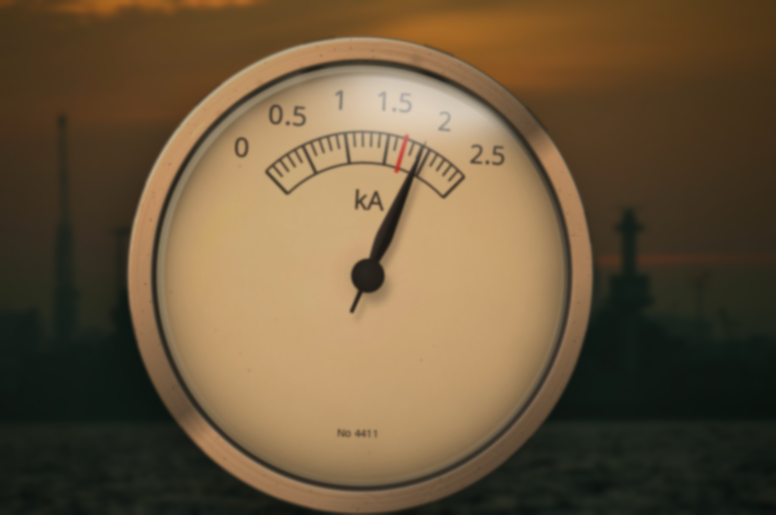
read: 1.9 kA
